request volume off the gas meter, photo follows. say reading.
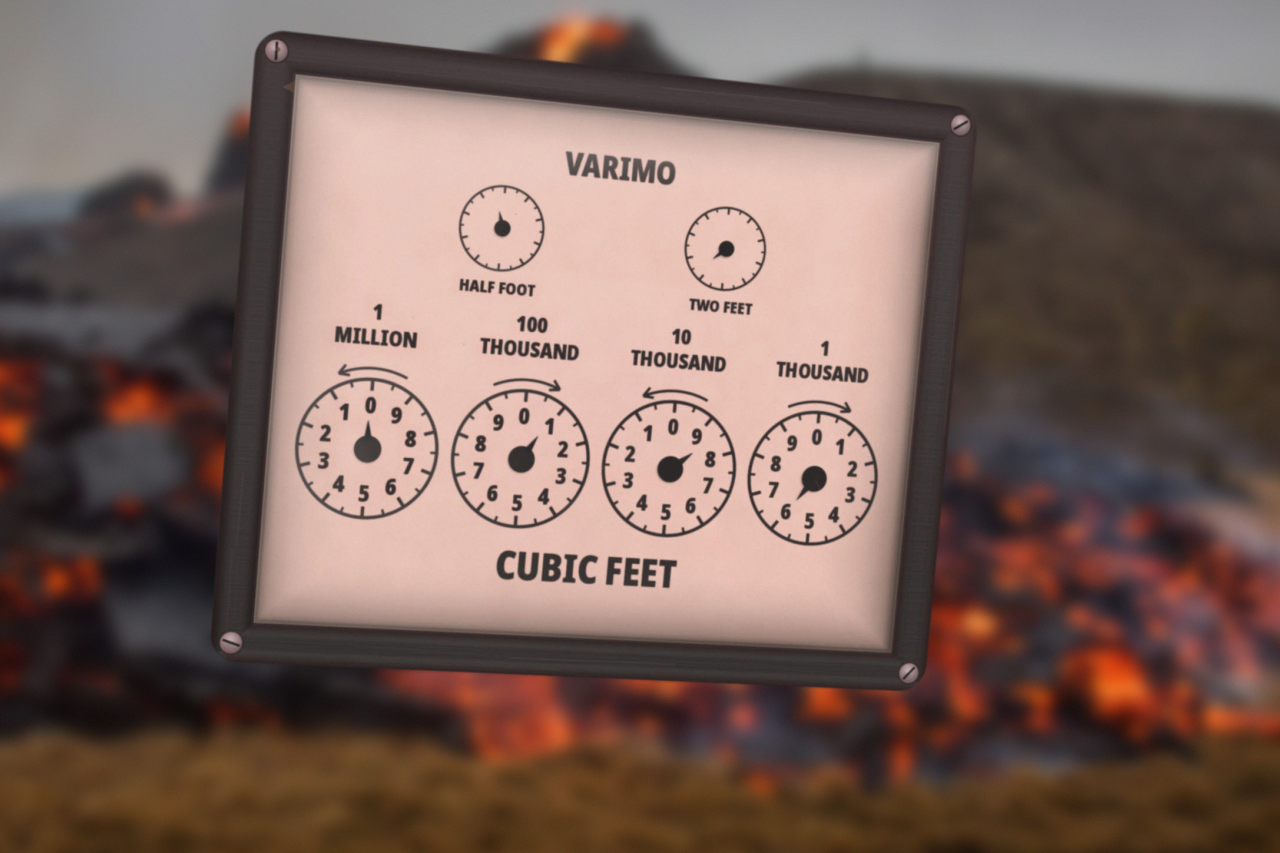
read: 8600 ft³
